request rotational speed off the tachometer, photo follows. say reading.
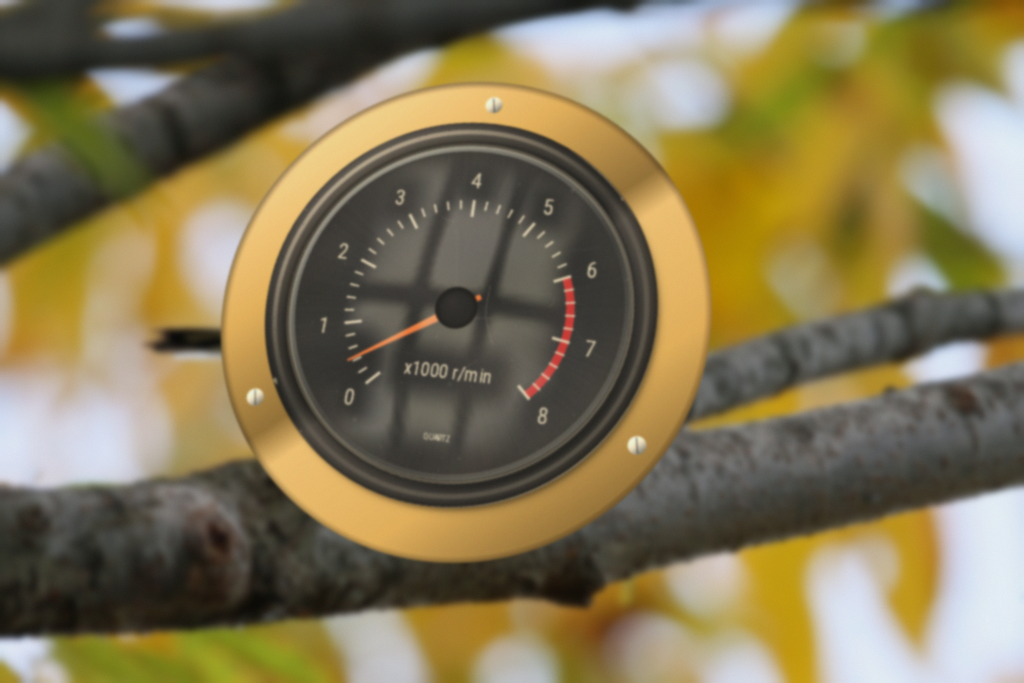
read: 400 rpm
